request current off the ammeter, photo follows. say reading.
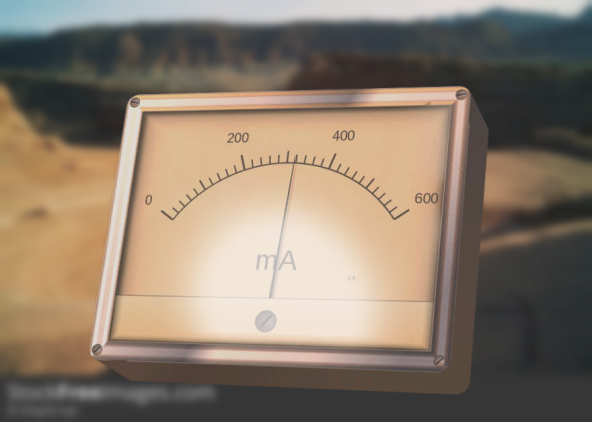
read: 320 mA
